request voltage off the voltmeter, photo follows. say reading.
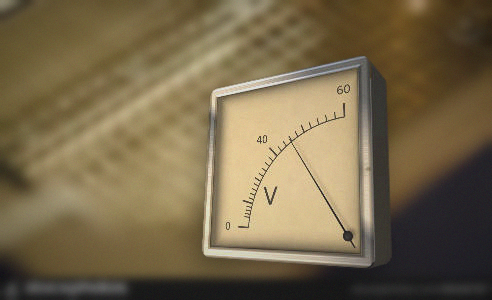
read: 46 V
